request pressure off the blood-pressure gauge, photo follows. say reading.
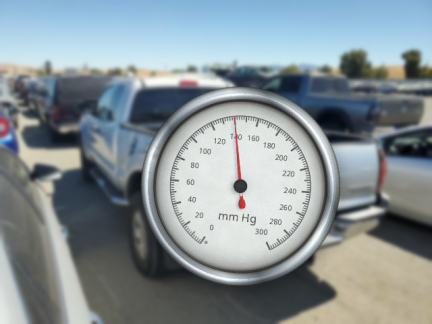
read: 140 mmHg
